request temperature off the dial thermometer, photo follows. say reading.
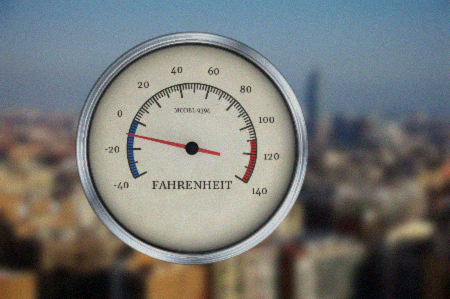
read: -10 °F
